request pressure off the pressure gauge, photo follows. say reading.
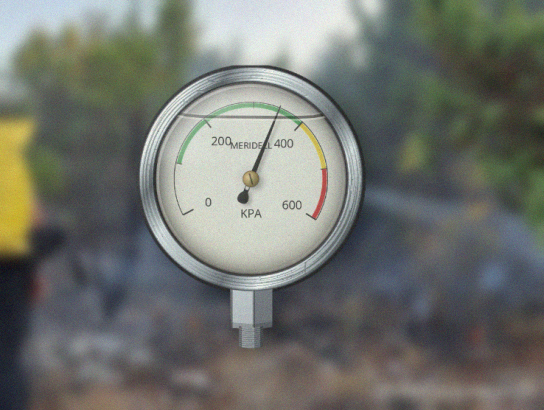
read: 350 kPa
